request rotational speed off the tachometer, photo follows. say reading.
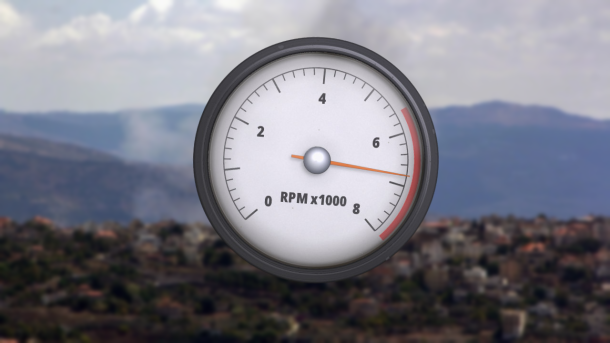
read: 6800 rpm
